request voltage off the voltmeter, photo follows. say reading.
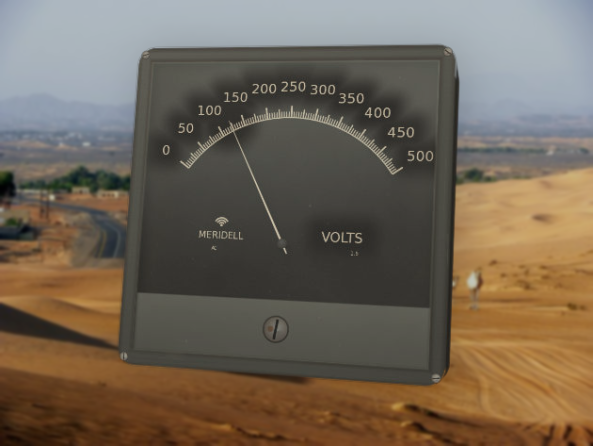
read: 125 V
